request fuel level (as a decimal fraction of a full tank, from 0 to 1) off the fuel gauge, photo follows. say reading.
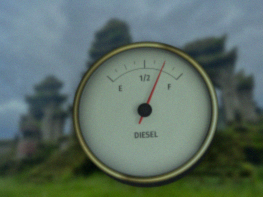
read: 0.75
